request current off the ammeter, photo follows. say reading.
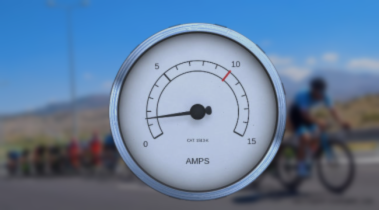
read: 1.5 A
